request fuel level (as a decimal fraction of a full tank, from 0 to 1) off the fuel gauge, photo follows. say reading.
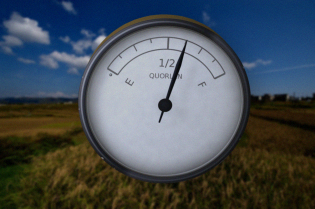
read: 0.625
